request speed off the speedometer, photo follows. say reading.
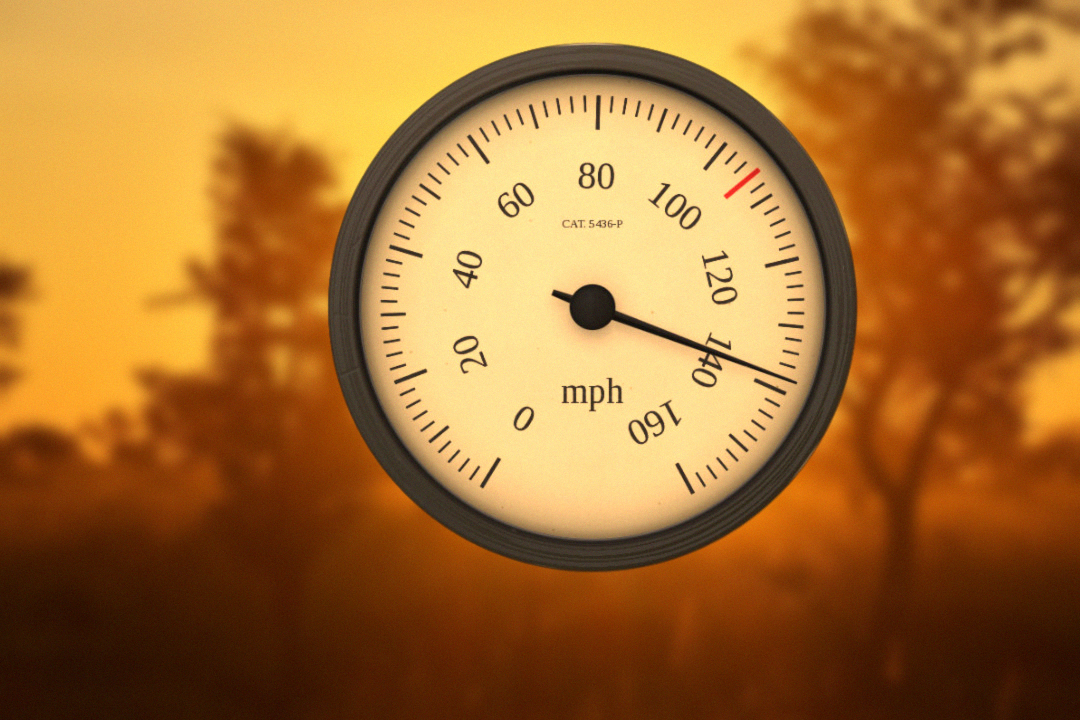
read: 138 mph
